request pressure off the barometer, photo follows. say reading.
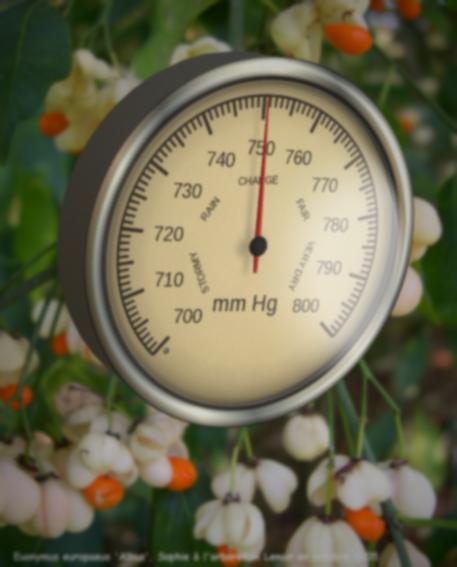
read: 750 mmHg
